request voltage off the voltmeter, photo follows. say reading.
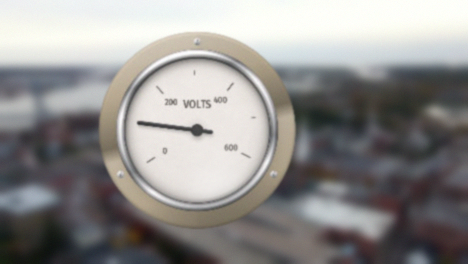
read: 100 V
